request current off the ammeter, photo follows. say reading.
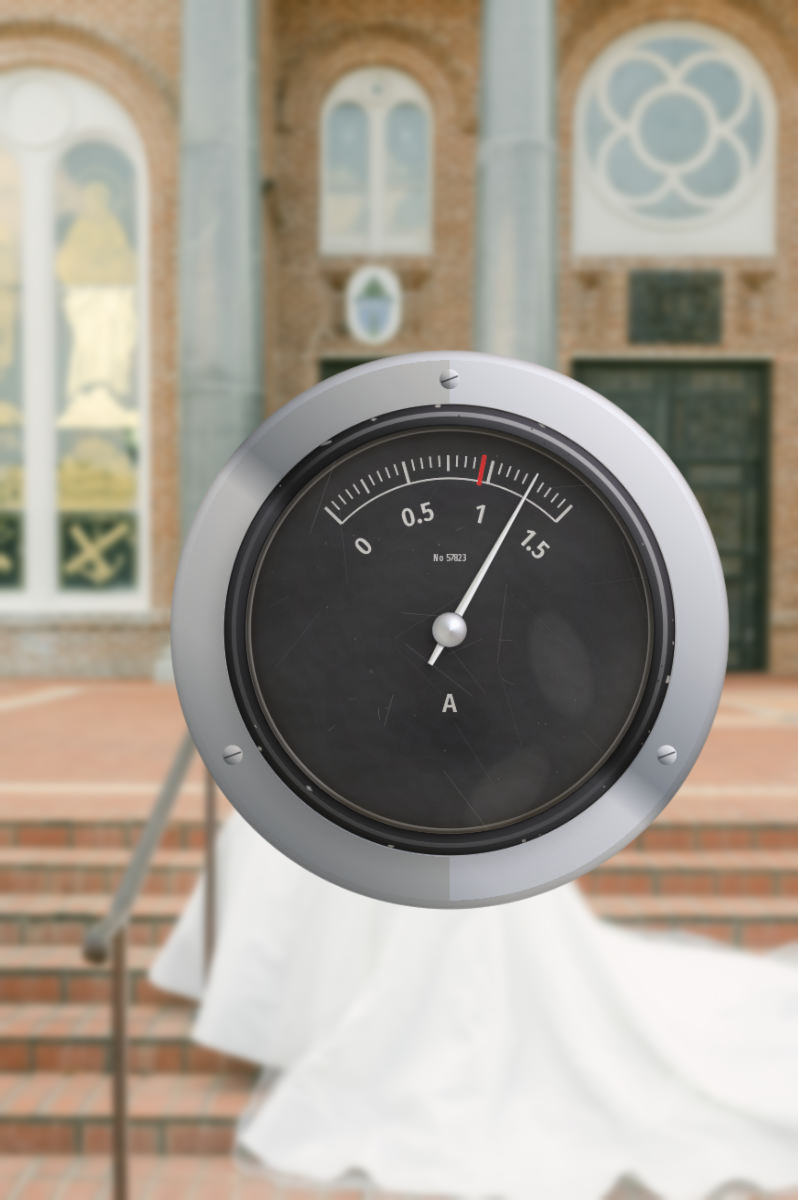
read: 1.25 A
